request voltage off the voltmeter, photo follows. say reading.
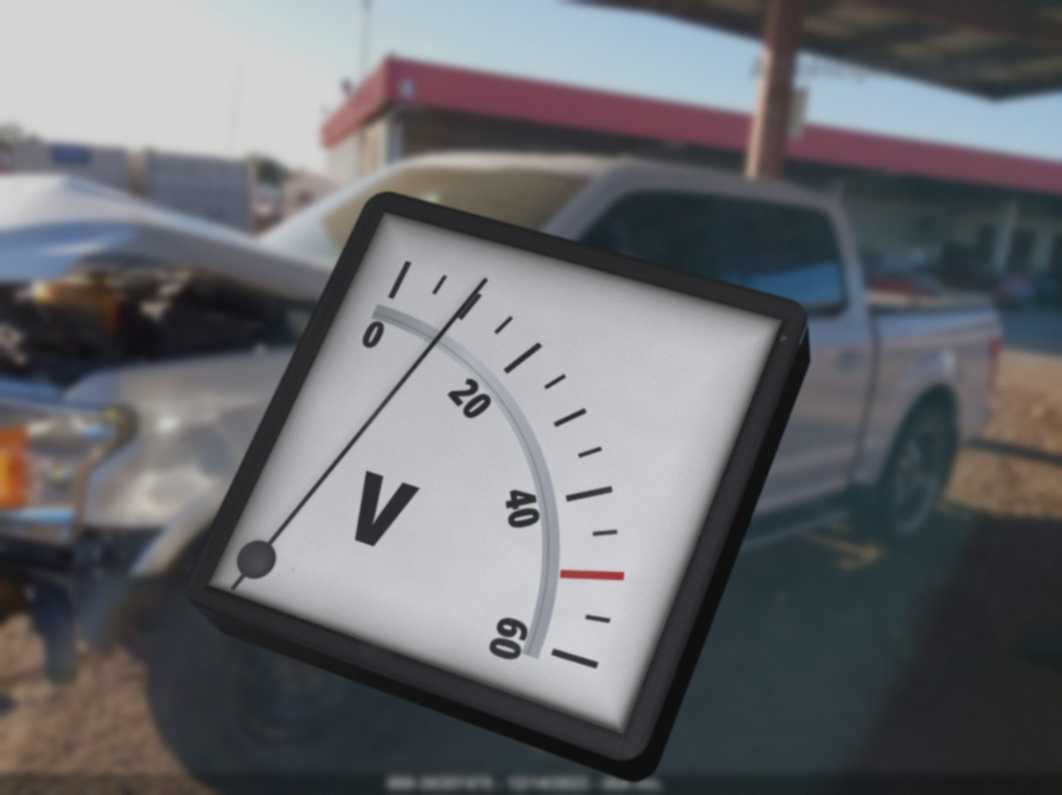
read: 10 V
